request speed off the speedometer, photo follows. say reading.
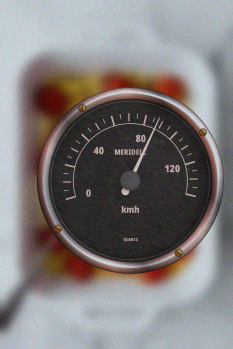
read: 87.5 km/h
